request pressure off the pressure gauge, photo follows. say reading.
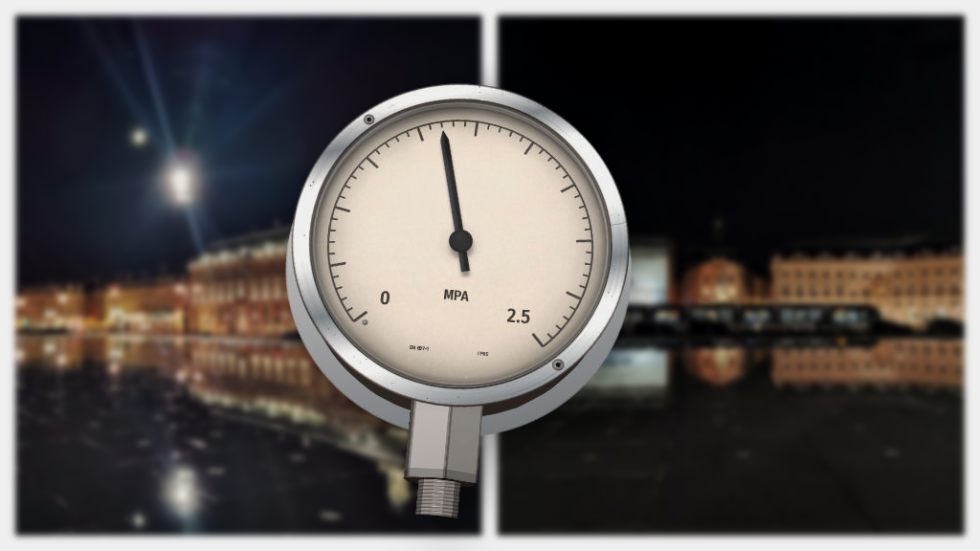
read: 1.1 MPa
